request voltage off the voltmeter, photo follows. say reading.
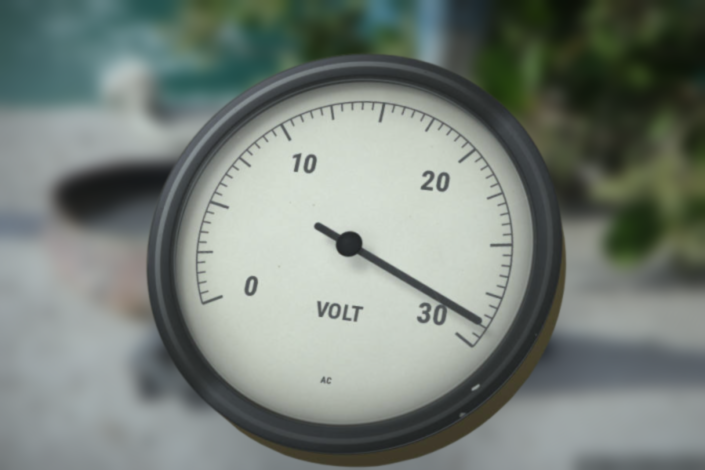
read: 29 V
